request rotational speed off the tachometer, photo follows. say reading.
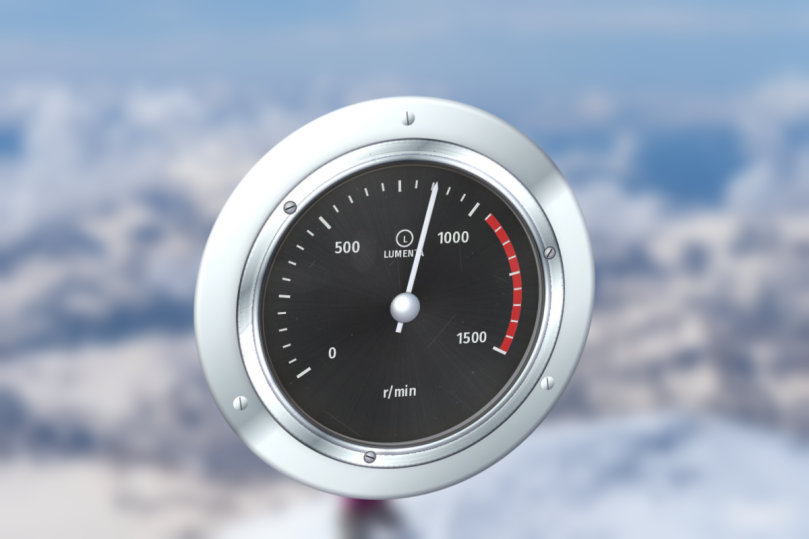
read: 850 rpm
